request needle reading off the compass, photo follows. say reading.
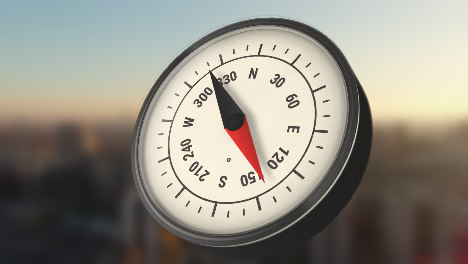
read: 140 °
